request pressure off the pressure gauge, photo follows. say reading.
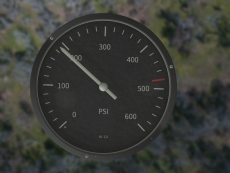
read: 190 psi
